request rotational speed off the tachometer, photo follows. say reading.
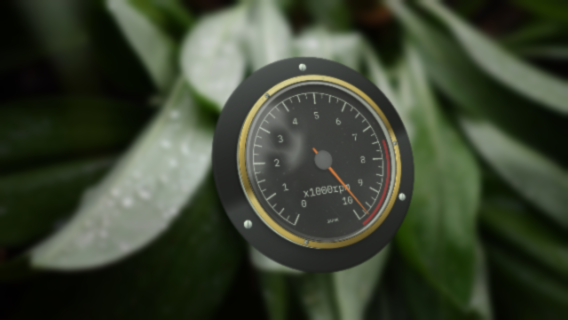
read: 9750 rpm
